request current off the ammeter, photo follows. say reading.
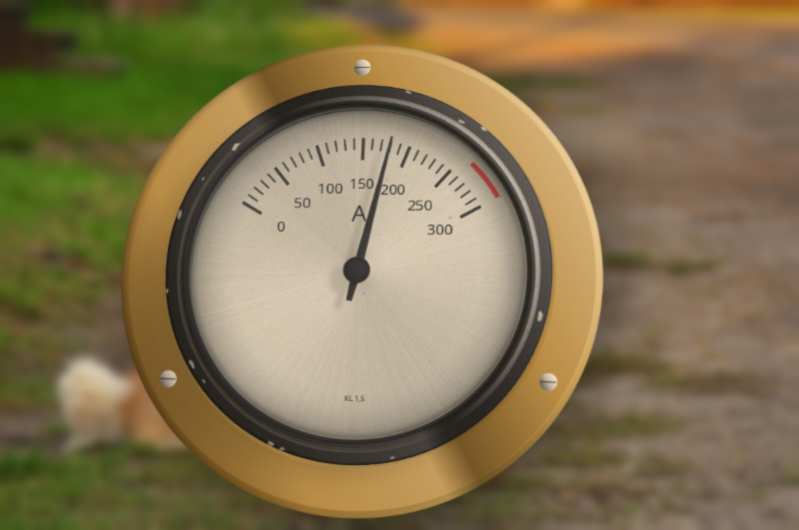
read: 180 A
